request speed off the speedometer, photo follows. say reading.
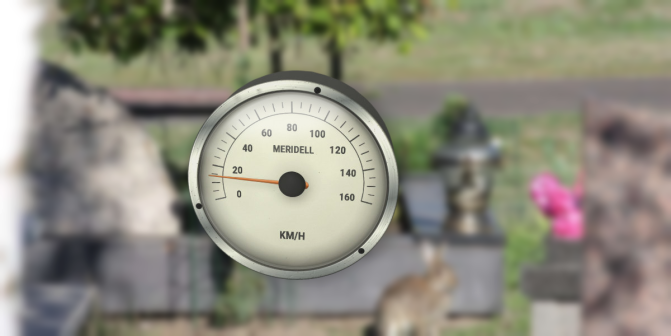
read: 15 km/h
